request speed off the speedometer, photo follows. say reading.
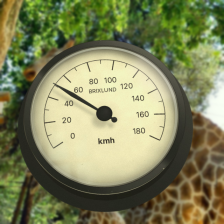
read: 50 km/h
